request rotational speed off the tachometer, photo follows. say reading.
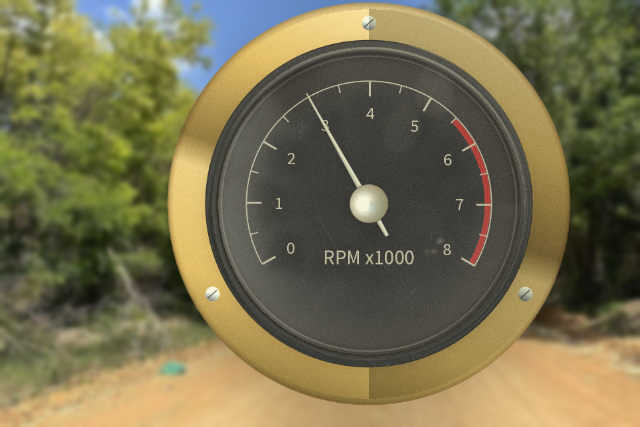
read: 3000 rpm
